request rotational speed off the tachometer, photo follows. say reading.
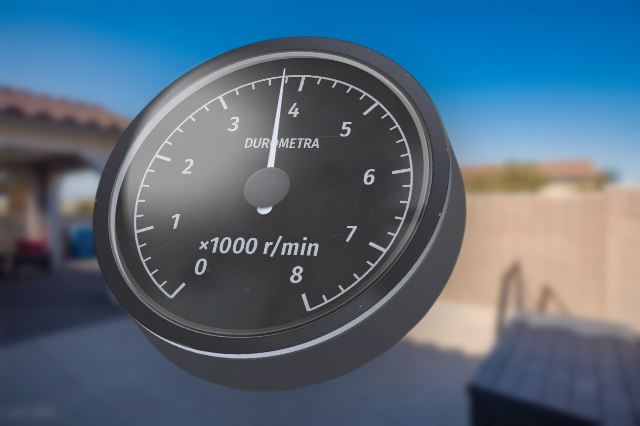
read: 3800 rpm
